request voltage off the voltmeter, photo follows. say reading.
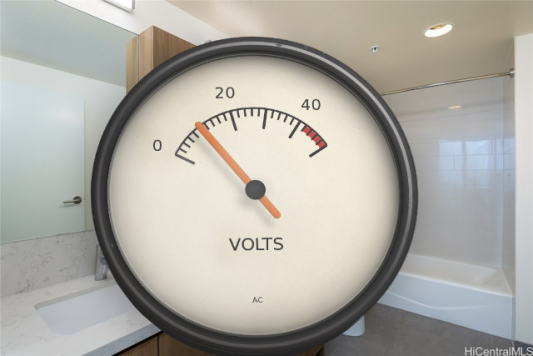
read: 10 V
